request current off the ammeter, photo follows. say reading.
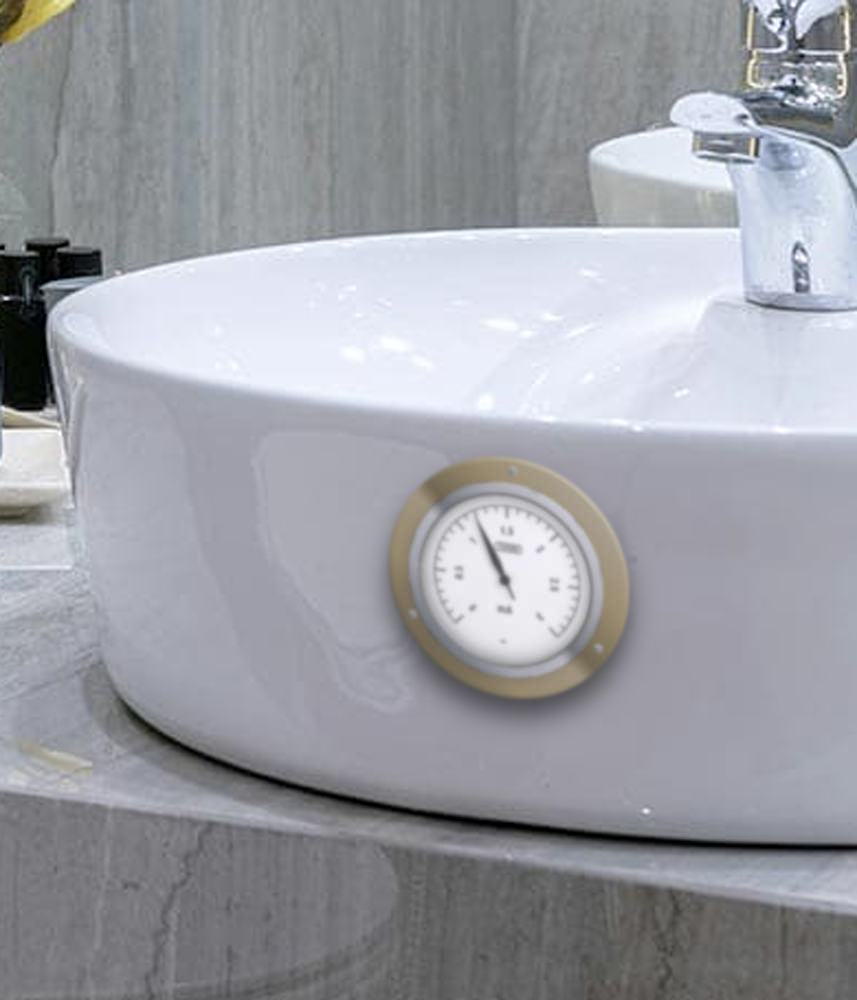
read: 1.2 mA
